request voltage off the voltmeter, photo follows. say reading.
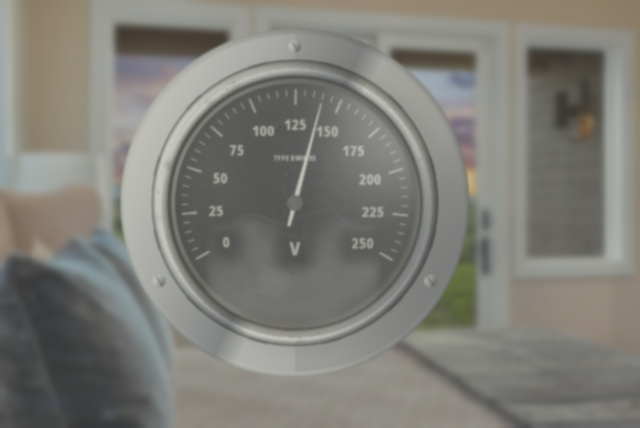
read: 140 V
